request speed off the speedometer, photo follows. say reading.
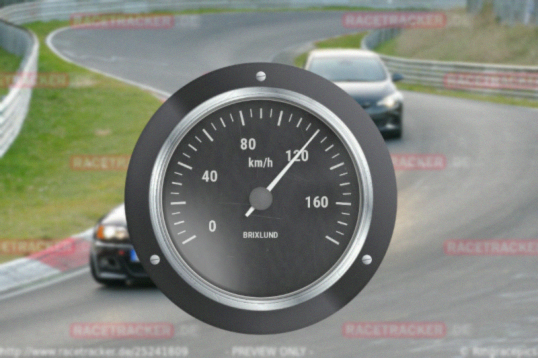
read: 120 km/h
